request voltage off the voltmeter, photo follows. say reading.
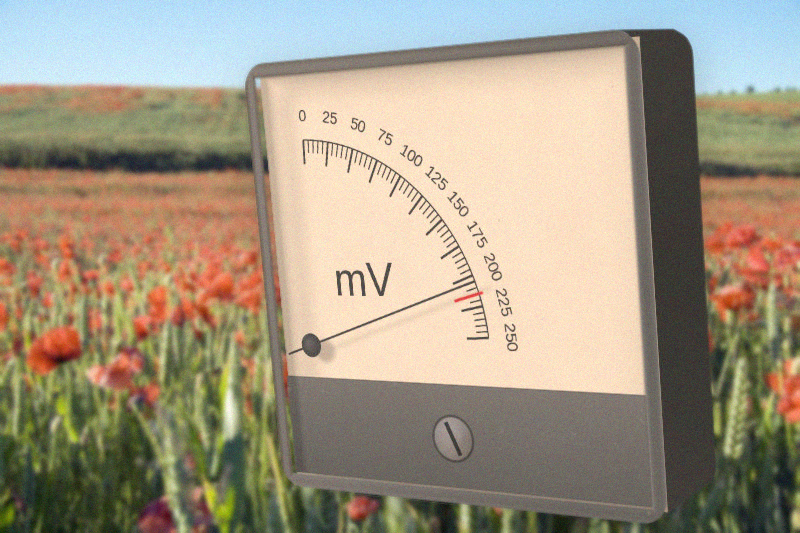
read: 205 mV
